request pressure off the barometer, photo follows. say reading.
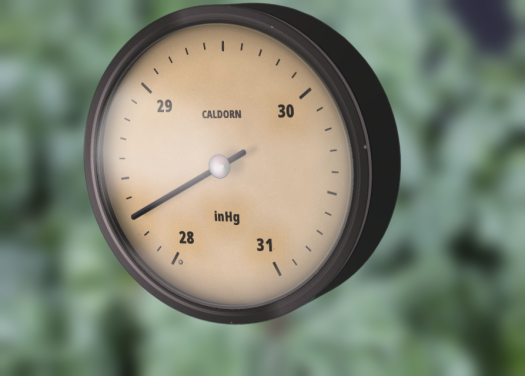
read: 28.3 inHg
